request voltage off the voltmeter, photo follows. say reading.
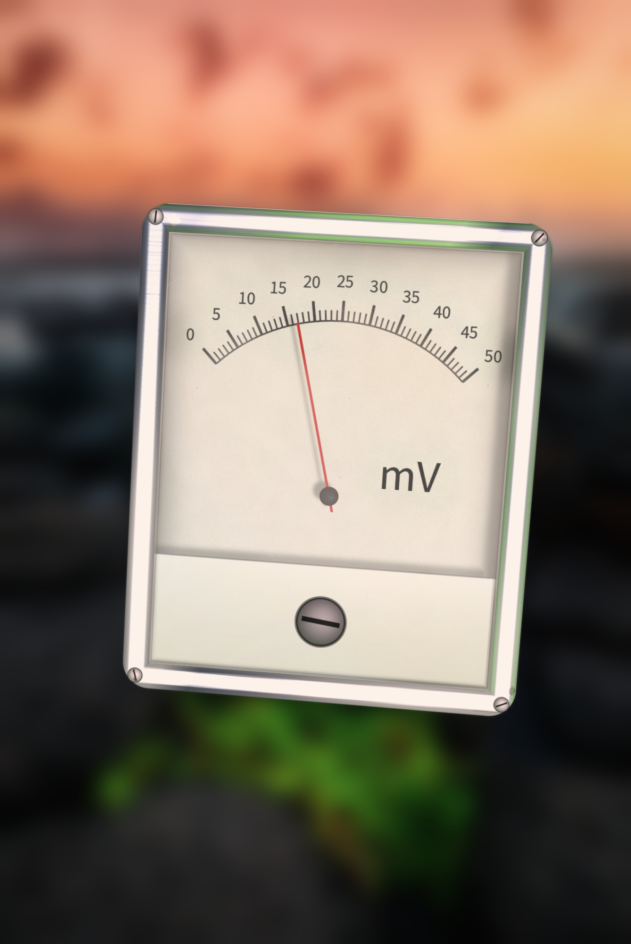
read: 17 mV
